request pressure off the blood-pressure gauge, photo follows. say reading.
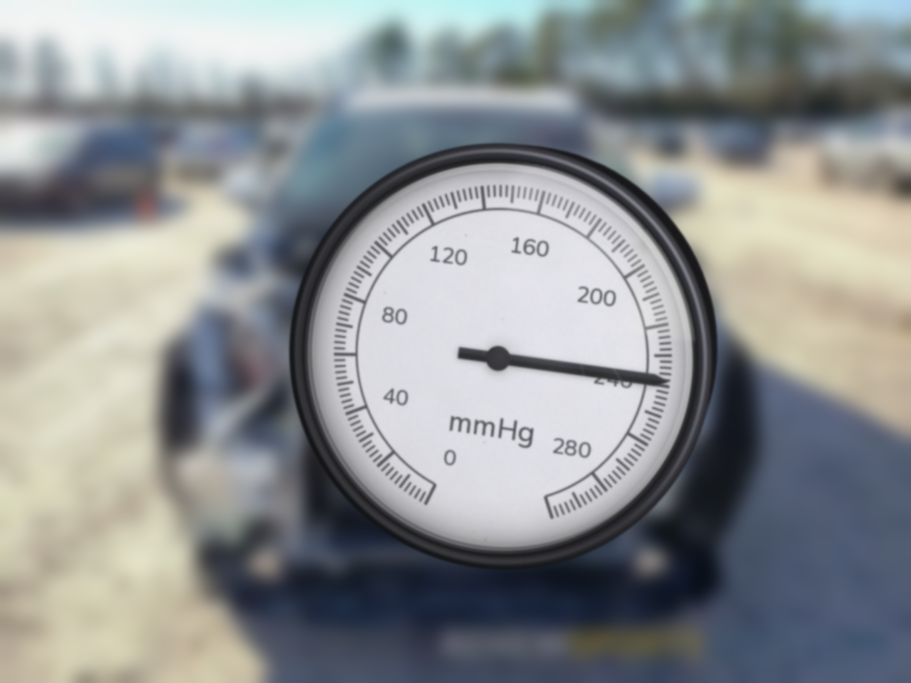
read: 238 mmHg
